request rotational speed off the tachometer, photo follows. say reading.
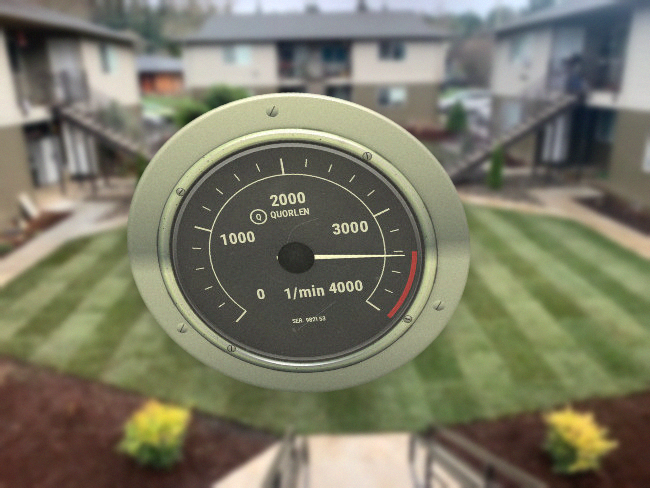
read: 3400 rpm
